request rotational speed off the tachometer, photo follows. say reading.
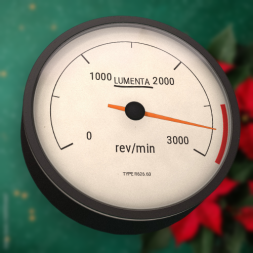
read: 2750 rpm
